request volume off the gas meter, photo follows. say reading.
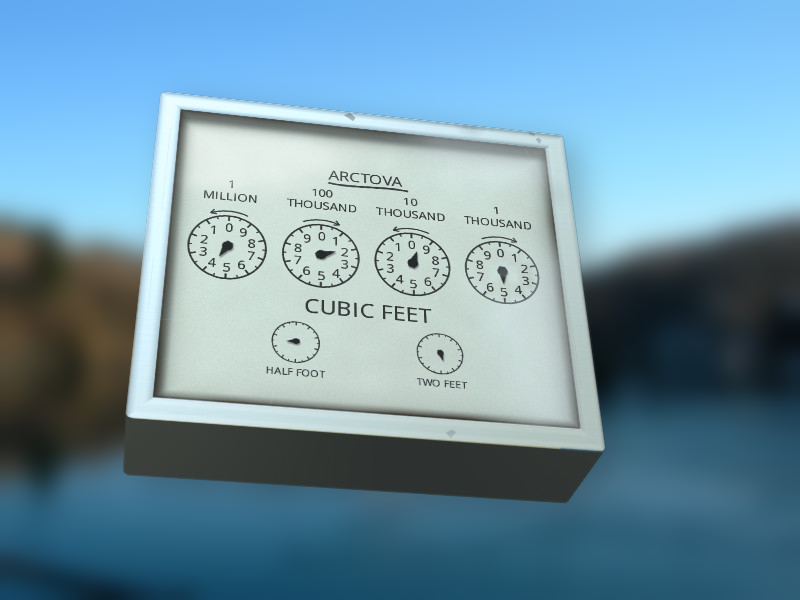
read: 419500 ft³
